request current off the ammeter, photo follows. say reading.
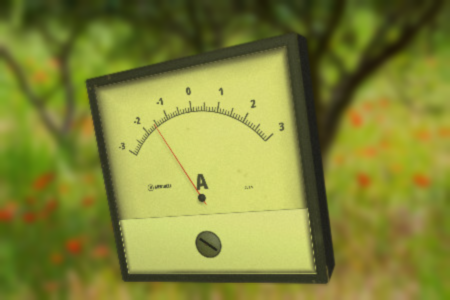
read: -1.5 A
